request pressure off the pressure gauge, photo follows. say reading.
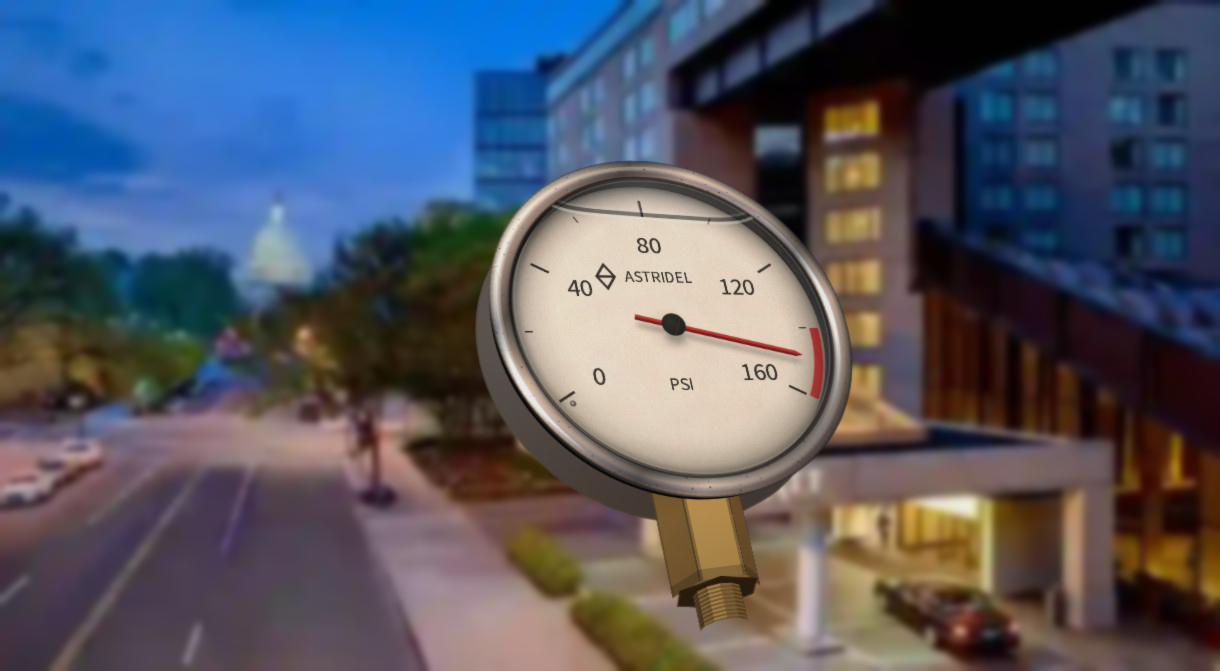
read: 150 psi
